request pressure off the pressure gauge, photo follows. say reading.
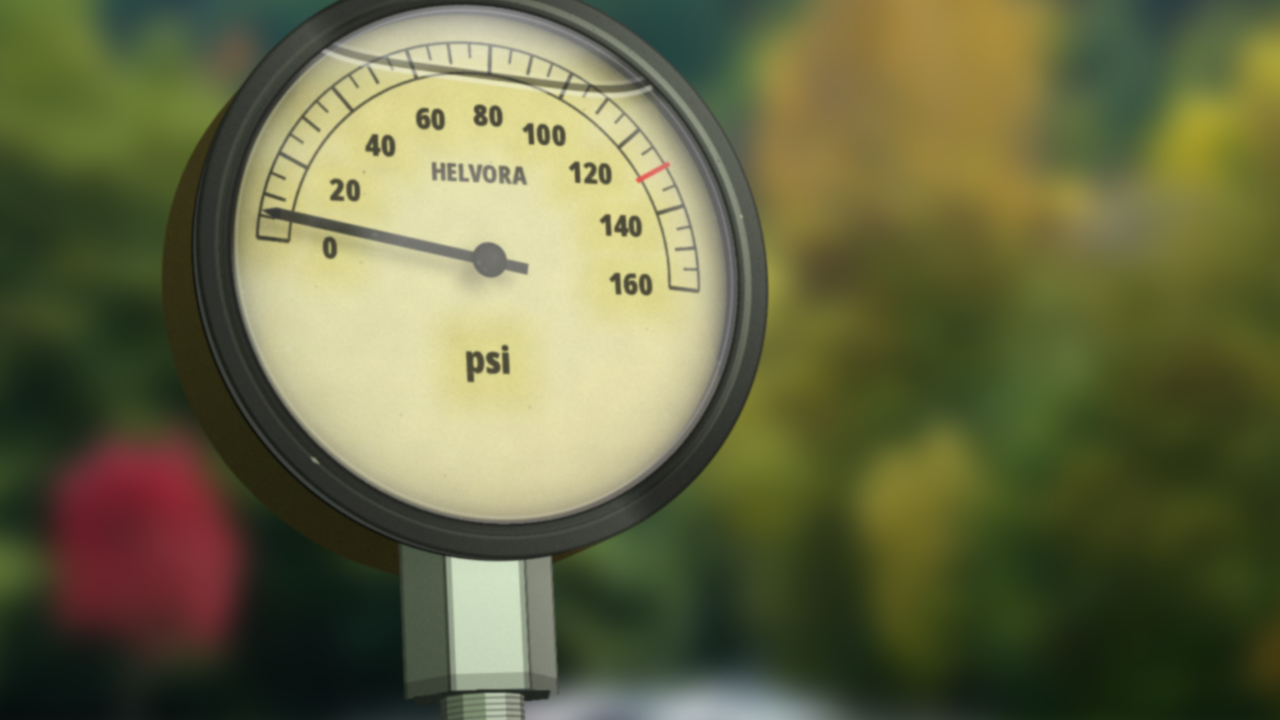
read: 5 psi
